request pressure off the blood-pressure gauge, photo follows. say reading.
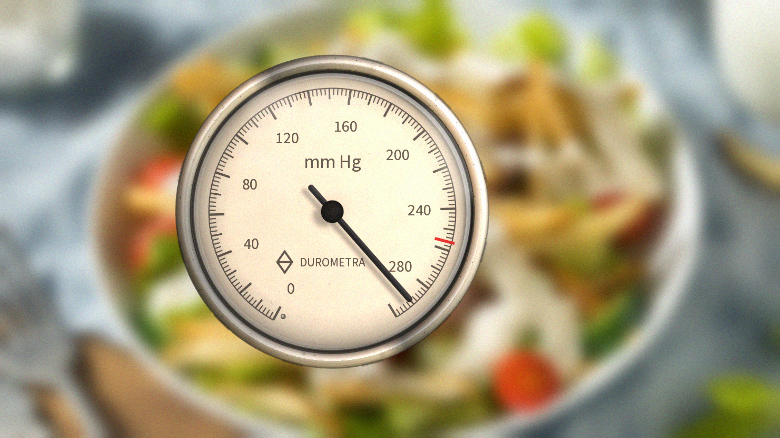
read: 290 mmHg
